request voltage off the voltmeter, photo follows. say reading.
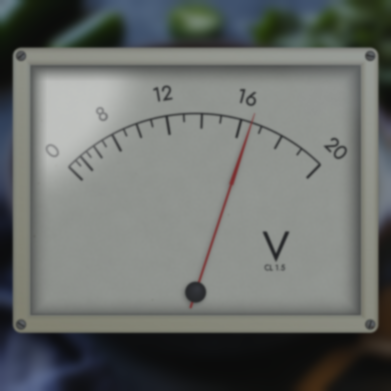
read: 16.5 V
